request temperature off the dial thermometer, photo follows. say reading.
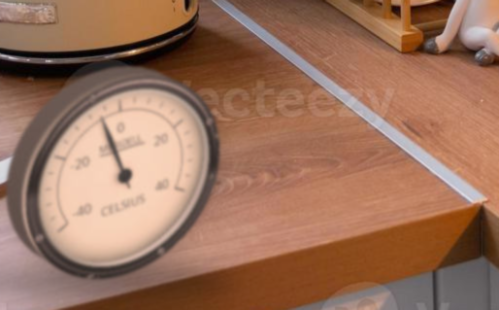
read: -6 °C
